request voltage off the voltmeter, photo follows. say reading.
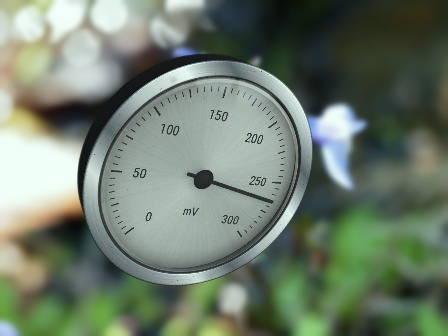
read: 265 mV
